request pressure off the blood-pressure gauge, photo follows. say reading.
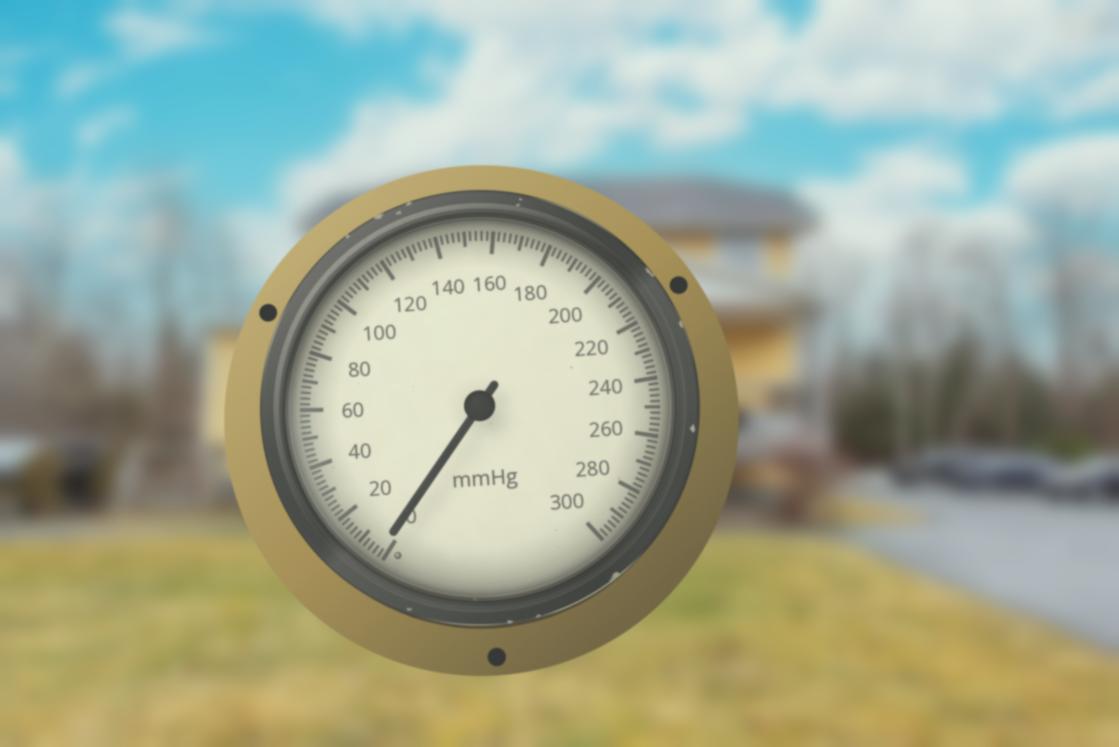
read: 2 mmHg
